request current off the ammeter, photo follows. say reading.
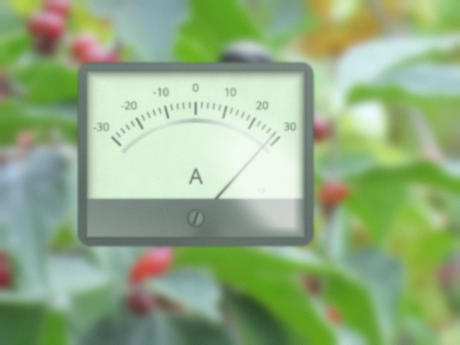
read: 28 A
